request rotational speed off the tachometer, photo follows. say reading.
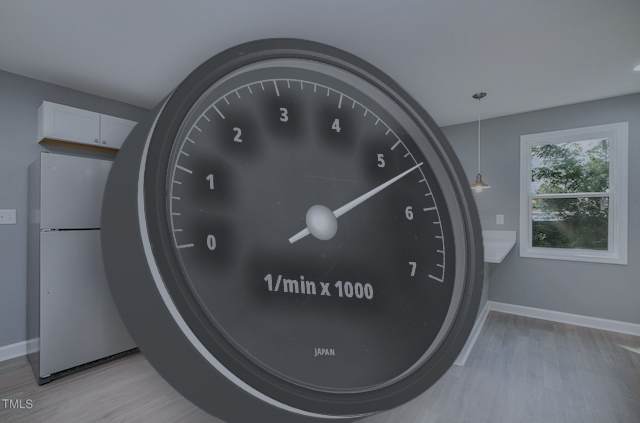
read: 5400 rpm
